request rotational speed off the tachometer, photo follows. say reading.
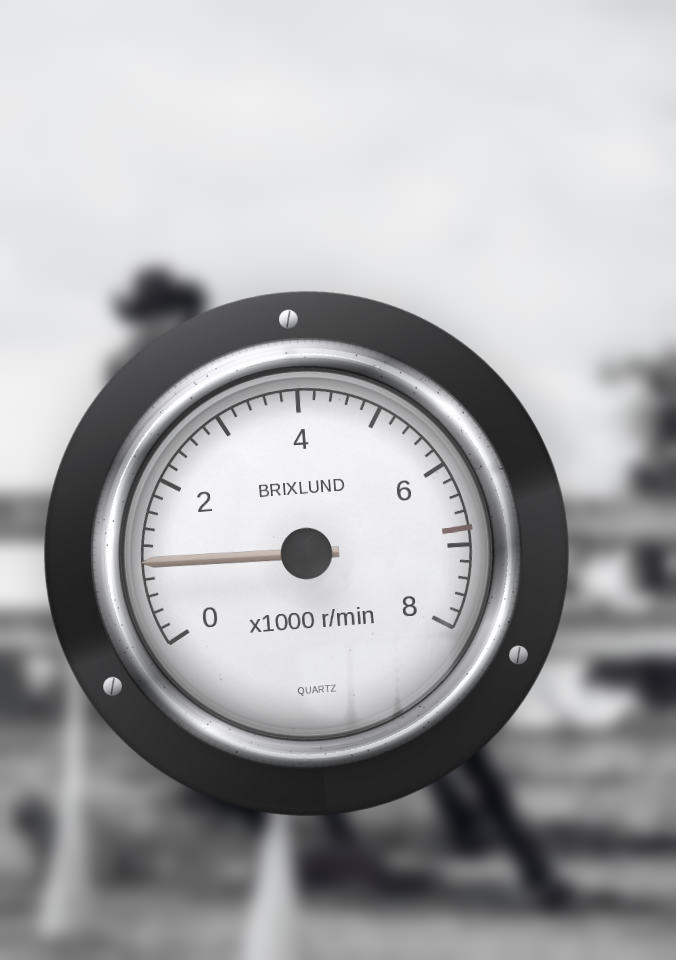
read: 1000 rpm
